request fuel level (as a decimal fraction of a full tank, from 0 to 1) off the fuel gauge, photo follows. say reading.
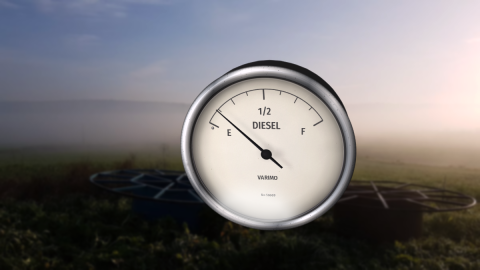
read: 0.125
